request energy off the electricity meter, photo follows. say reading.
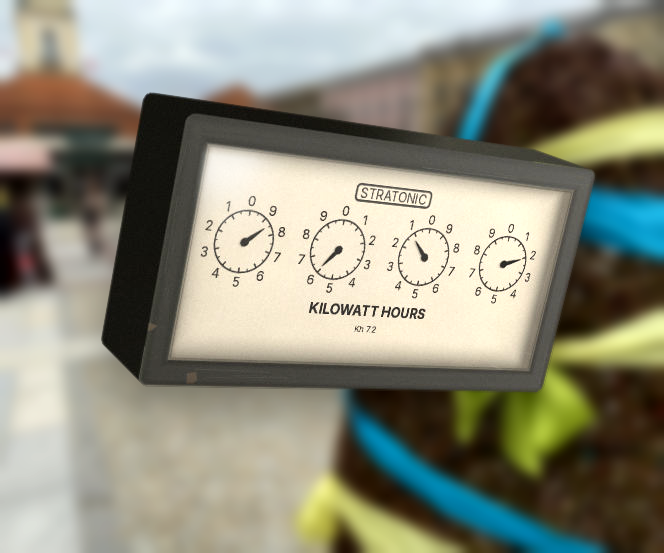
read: 8612 kWh
